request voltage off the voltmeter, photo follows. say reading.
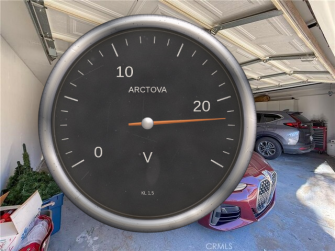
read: 21.5 V
